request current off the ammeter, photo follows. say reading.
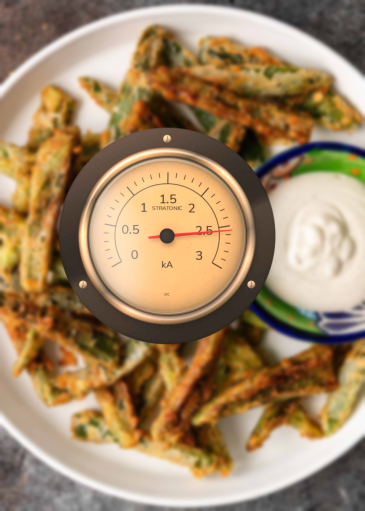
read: 2.55 kA
